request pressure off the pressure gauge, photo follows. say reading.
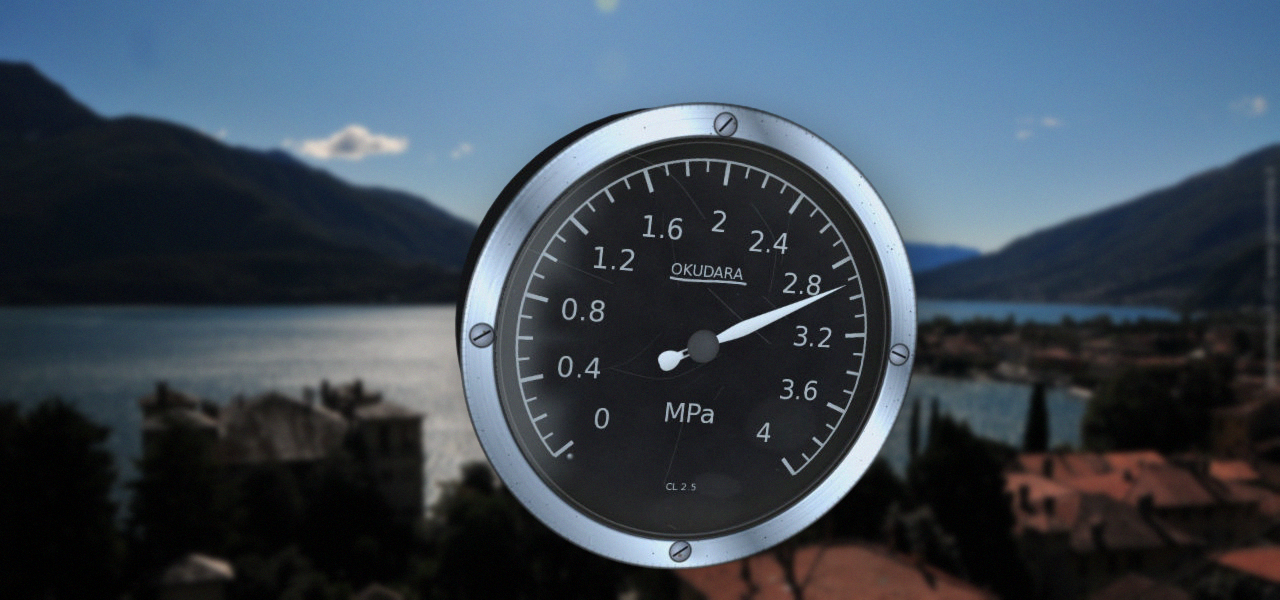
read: 2.9 MPa
